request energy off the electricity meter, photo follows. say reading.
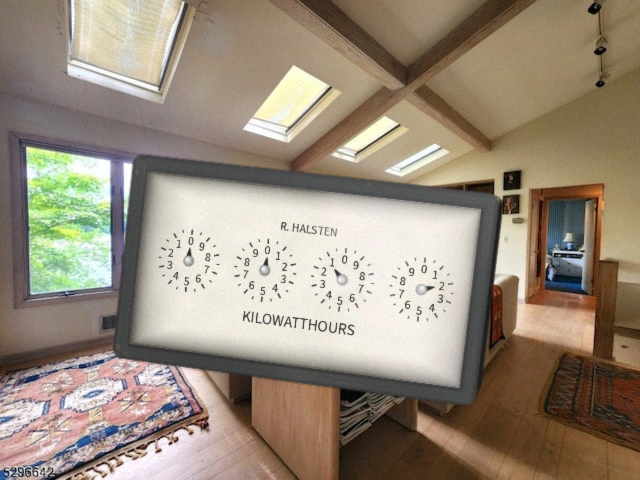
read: 12 kWh
